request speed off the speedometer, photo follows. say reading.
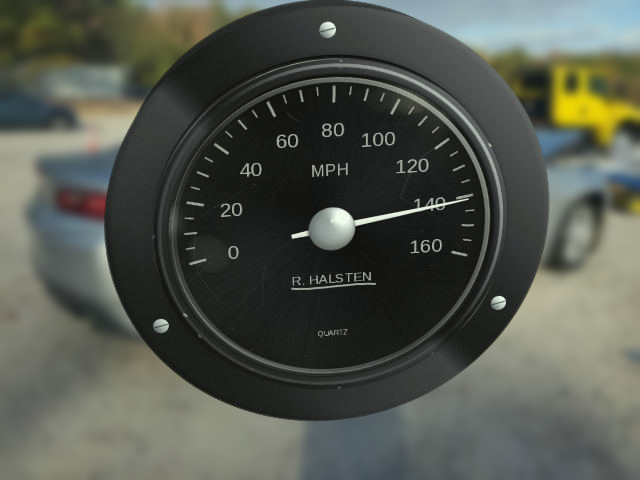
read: 140 mph
